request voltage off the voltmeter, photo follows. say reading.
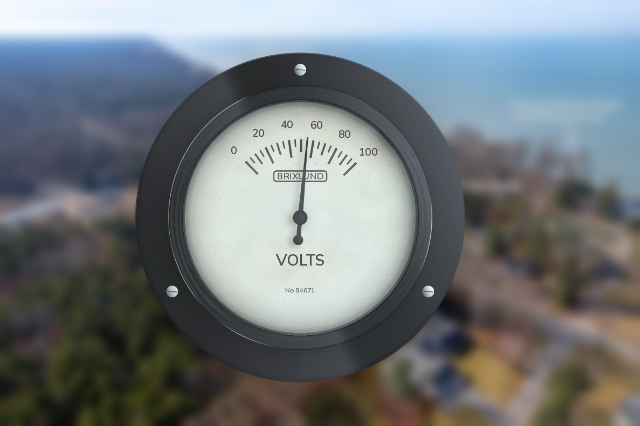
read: 55 V
